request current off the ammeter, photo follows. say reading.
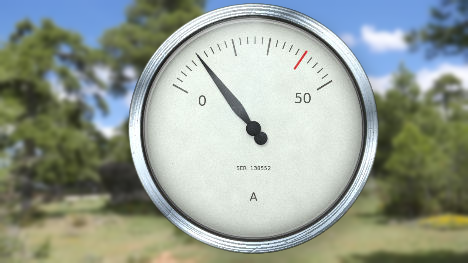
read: 10 A
